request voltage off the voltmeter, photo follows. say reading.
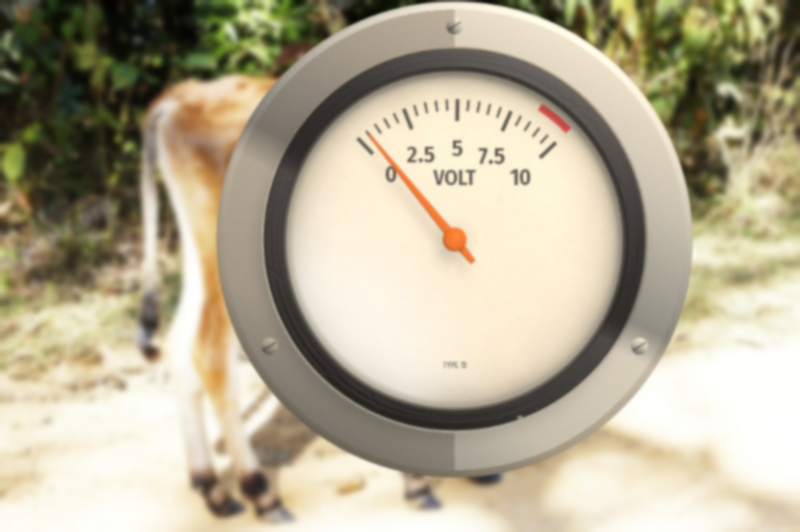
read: 0.5 V
